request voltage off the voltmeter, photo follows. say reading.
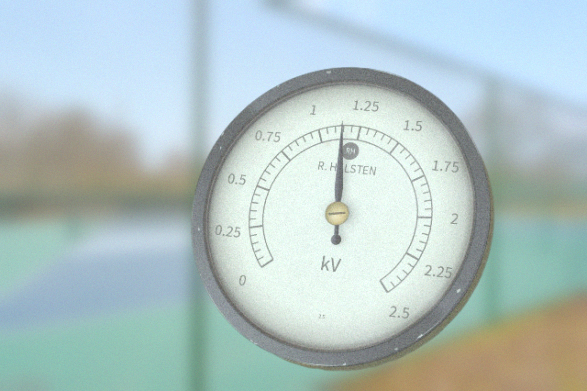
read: 1.15 kV
